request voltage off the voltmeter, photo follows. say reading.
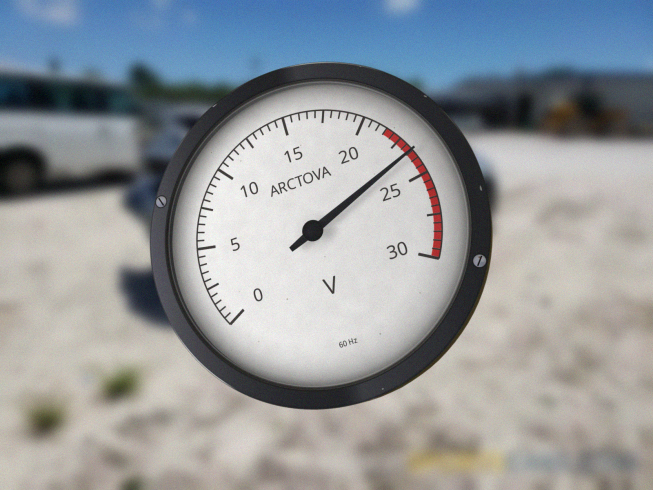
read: 23.5 V
